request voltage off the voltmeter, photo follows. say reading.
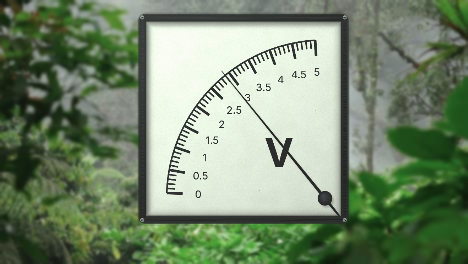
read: 2.9 V
